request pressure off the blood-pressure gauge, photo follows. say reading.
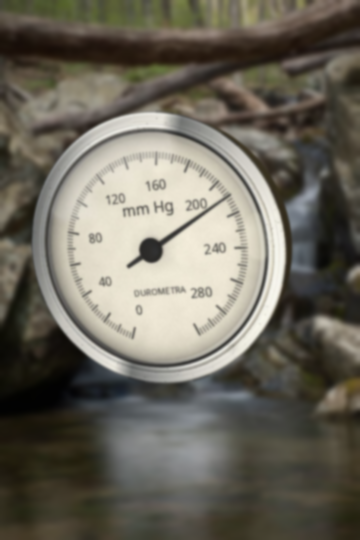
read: 210 mmHg
